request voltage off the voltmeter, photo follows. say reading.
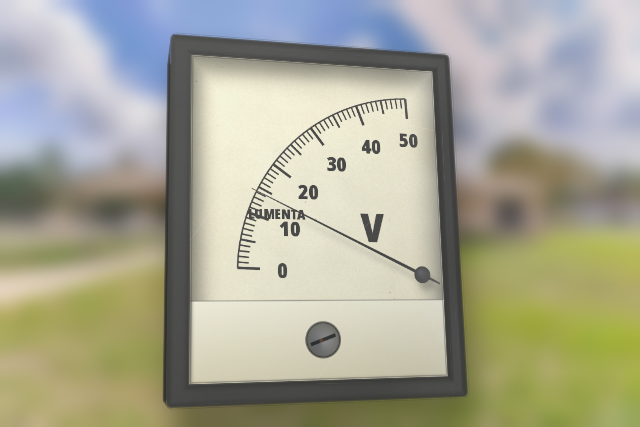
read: 14 V
